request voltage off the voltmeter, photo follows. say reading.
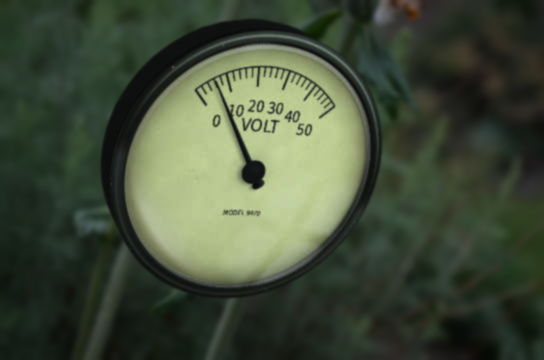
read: 6 V
